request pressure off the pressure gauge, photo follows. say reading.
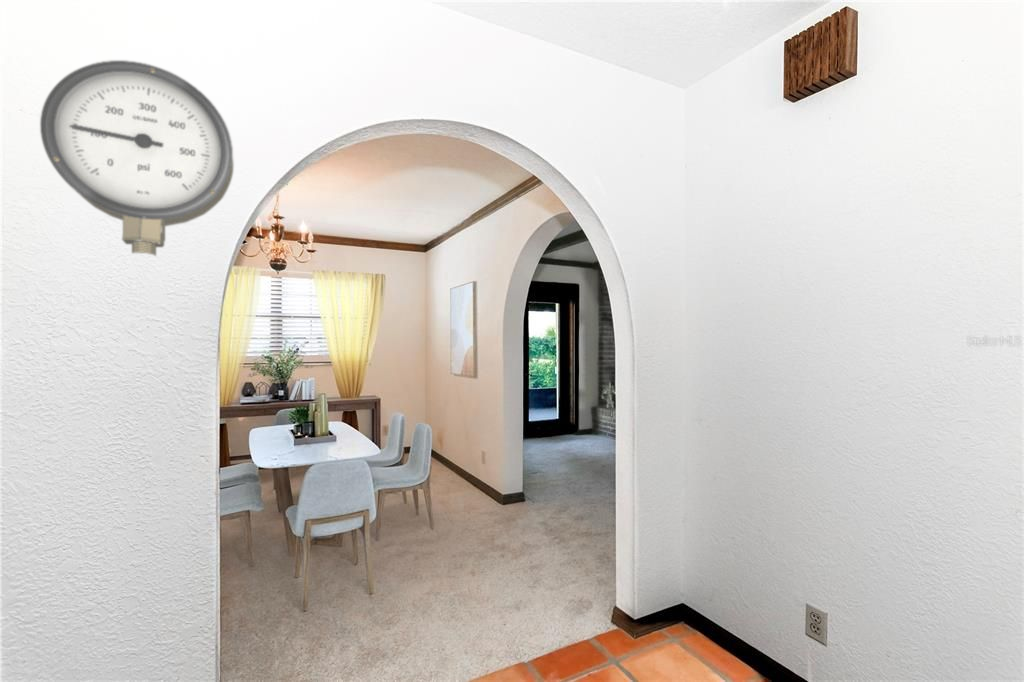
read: 100 psi
